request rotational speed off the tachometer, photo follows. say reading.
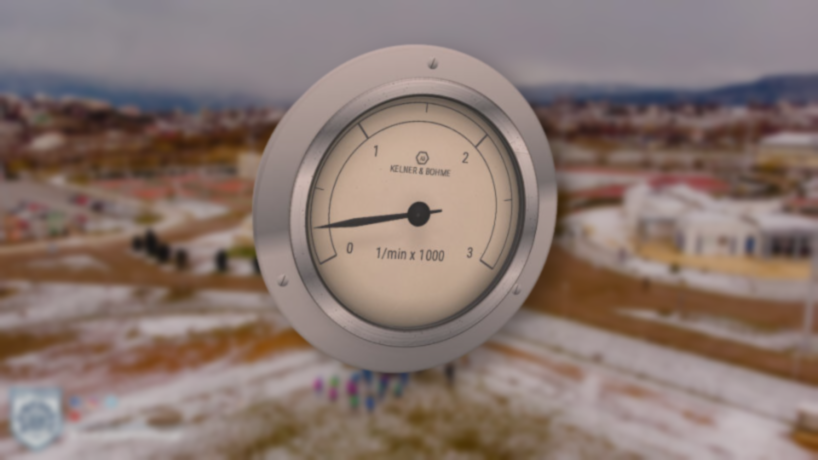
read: 250 rpm
